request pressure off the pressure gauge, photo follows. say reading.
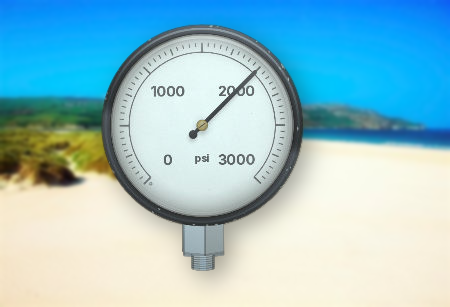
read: 2000 psi
